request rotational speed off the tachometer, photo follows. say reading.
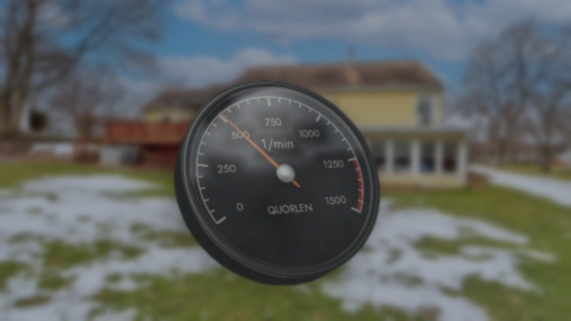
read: 500 rpm
